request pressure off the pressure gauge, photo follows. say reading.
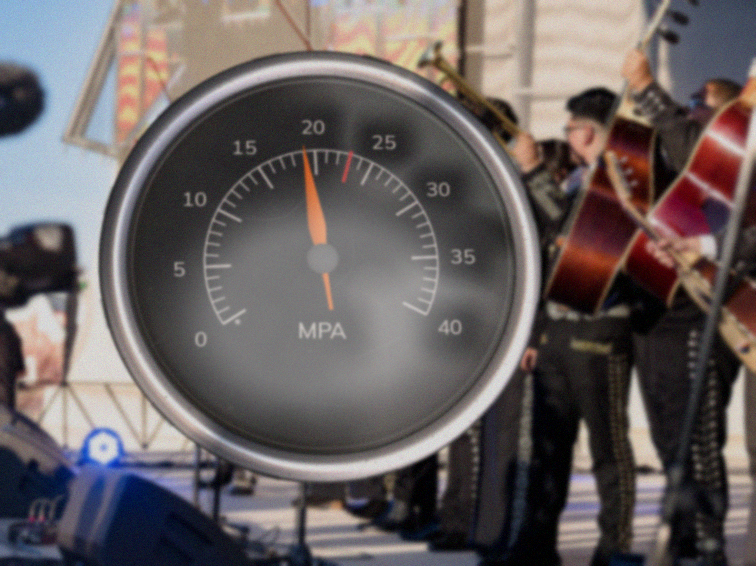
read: 19 MPa
